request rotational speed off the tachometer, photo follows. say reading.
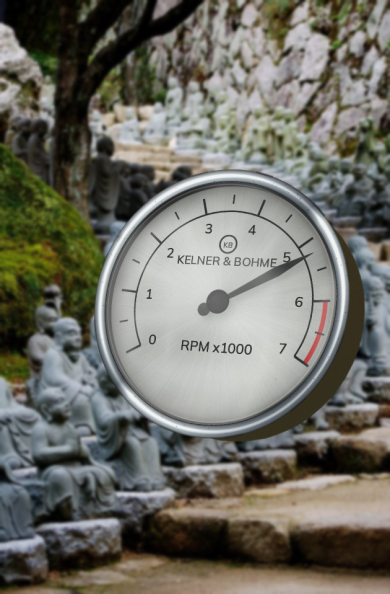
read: 5250 rpm
